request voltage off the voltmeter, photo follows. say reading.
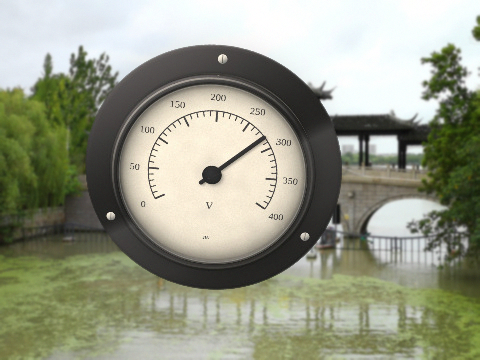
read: 280 V
